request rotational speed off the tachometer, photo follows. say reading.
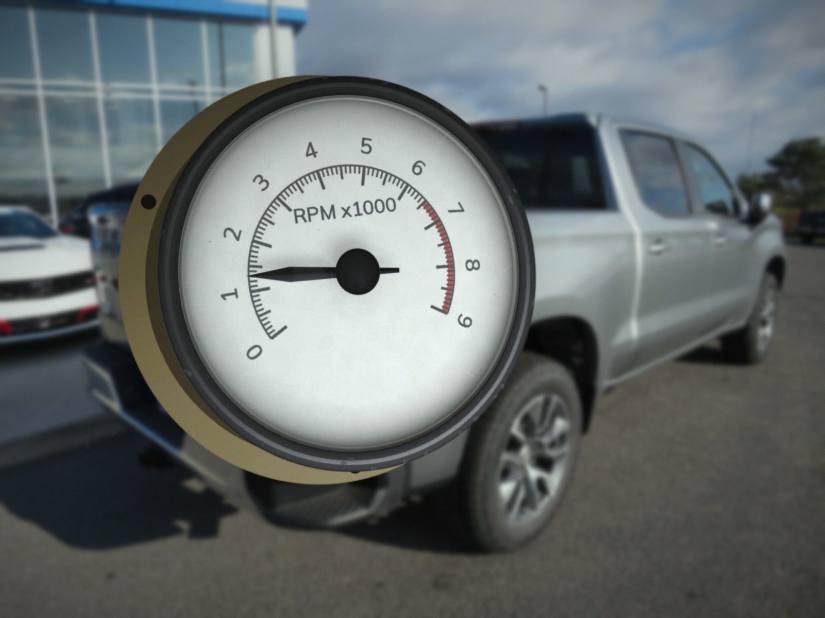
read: 1300 rpm
